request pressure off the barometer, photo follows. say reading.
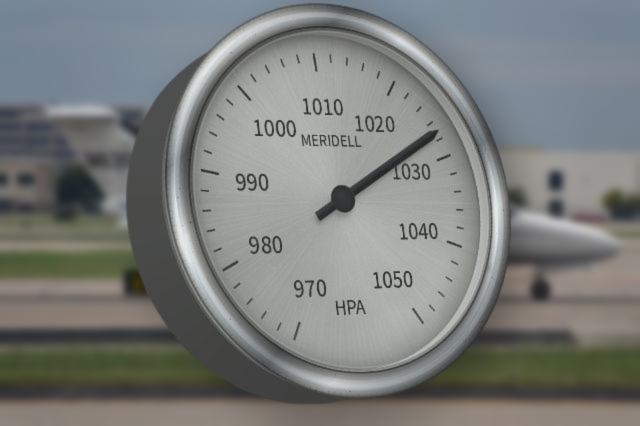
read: 1027 hPa
